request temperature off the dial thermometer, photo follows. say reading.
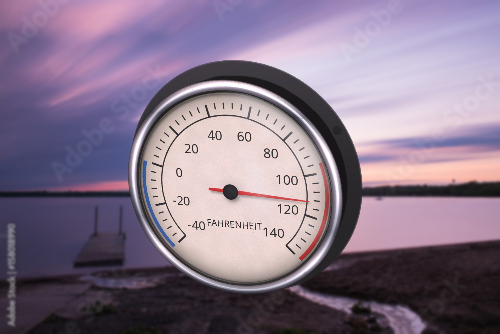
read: 112 °F
